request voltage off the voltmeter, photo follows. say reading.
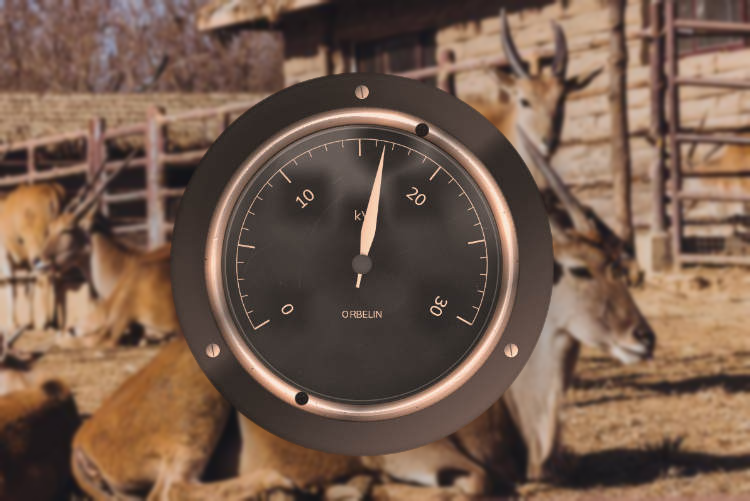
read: 16.5 kV
